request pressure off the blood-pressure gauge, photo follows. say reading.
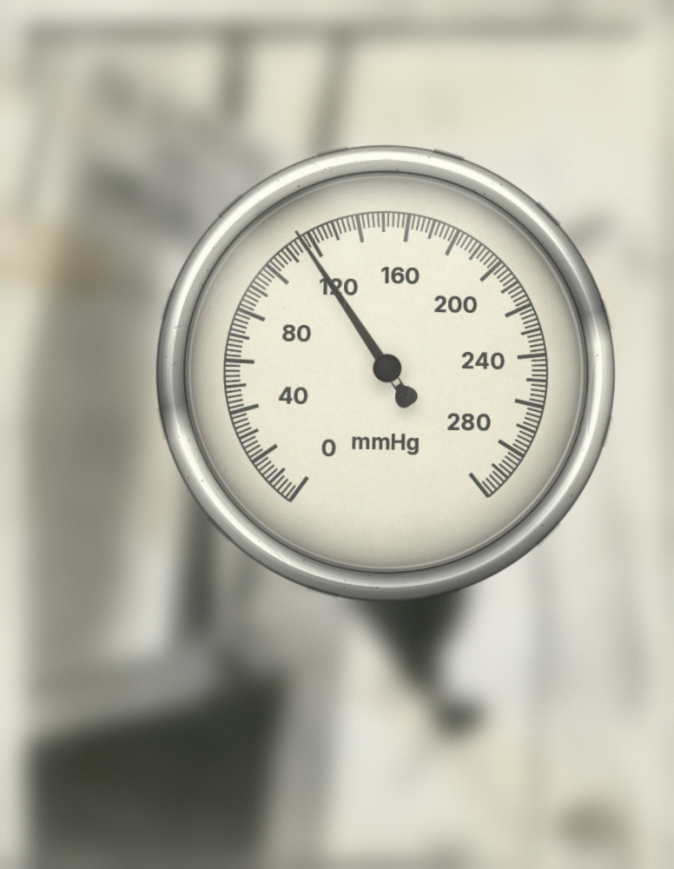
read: 116 mmHg
